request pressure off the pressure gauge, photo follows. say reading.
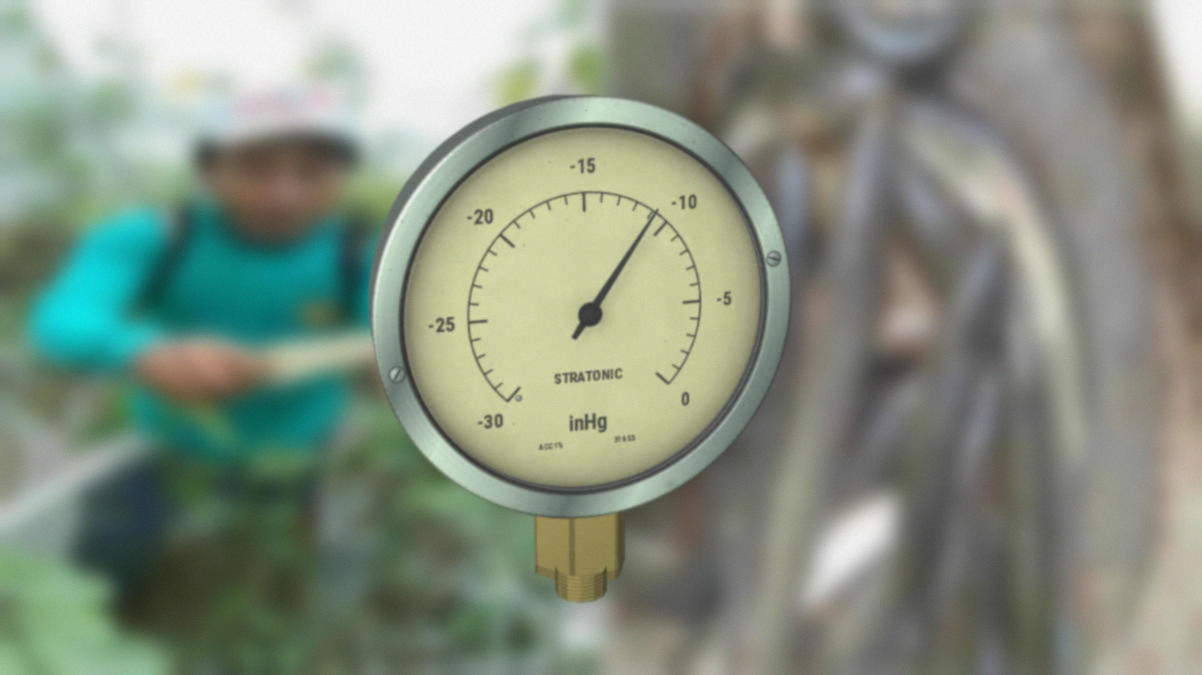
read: -11 inHg
